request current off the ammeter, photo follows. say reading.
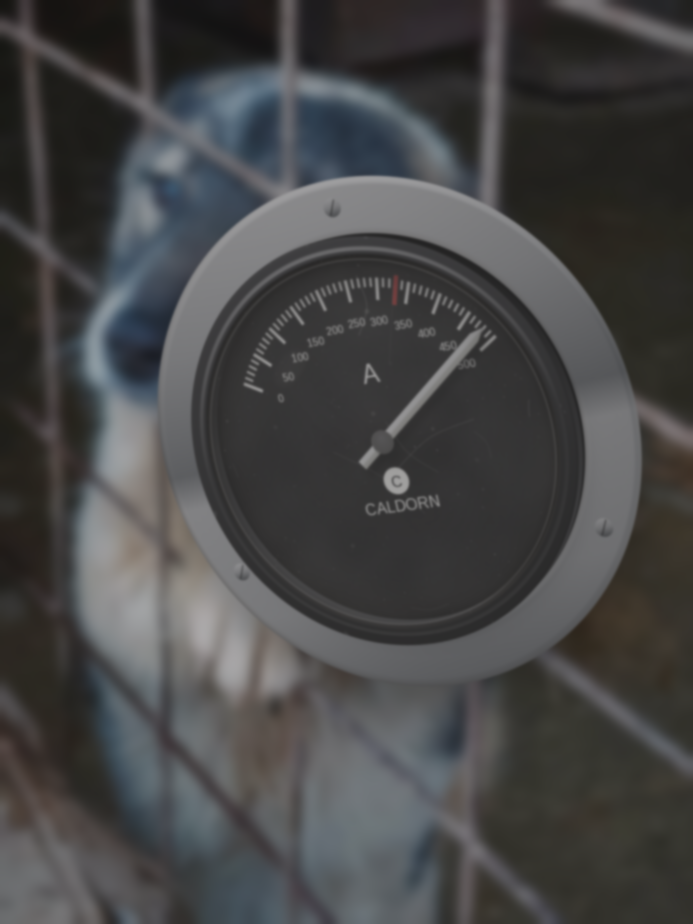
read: 480 A
